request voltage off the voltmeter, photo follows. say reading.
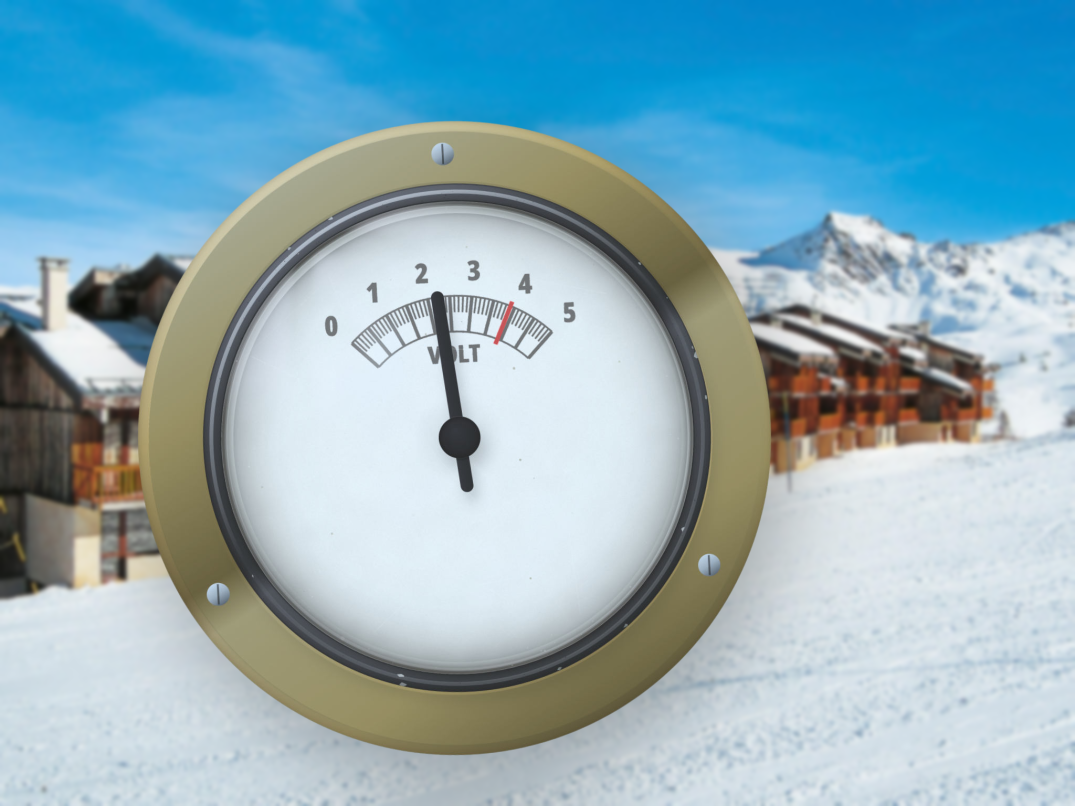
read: 2.2 V
